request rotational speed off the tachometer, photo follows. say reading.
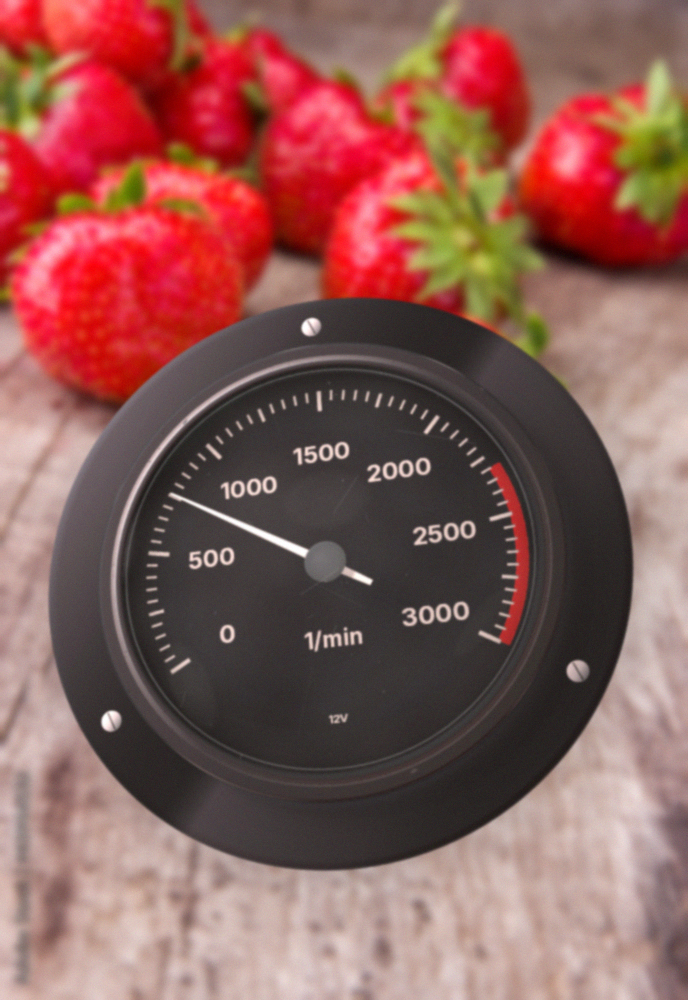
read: 750 rpm
